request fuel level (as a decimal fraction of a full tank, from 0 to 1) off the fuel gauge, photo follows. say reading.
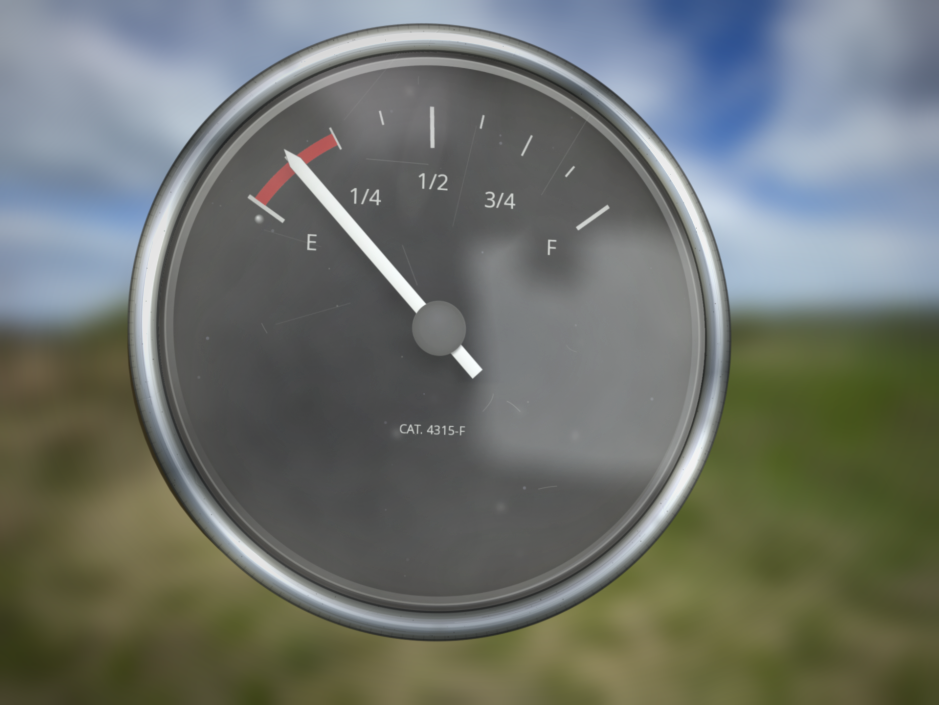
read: 0.125
